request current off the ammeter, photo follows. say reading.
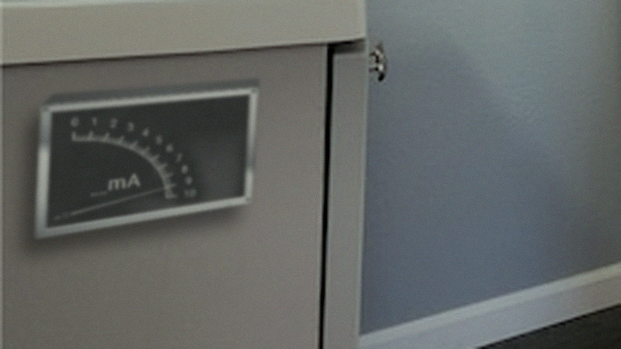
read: 9 mA
